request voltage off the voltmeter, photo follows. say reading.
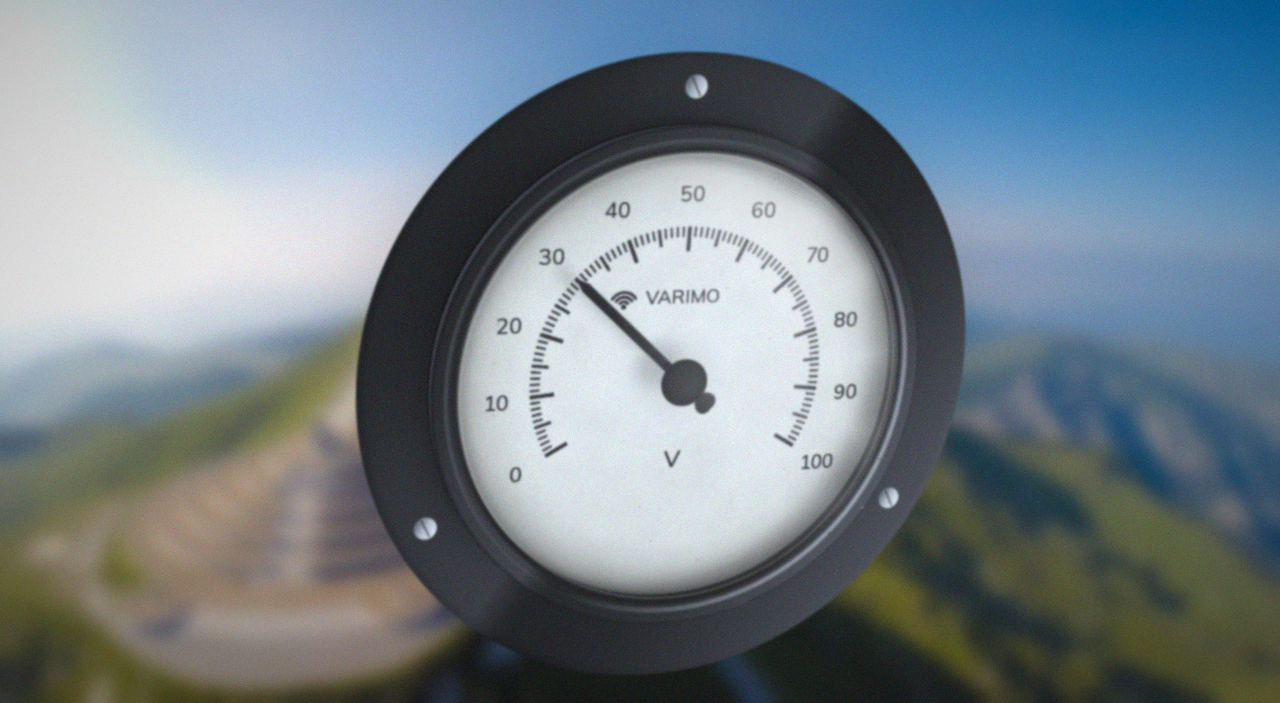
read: 30 V
